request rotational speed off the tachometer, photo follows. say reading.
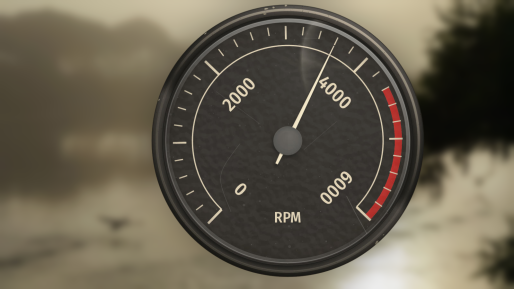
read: 3600 rpm
